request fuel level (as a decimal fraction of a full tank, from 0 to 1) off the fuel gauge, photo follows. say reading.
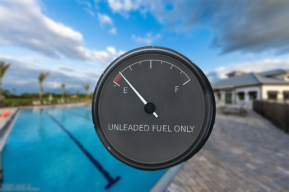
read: 0.125
